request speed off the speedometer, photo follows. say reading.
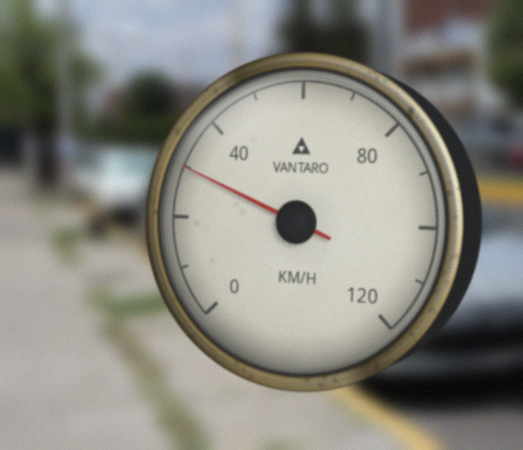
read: 30 km/h
